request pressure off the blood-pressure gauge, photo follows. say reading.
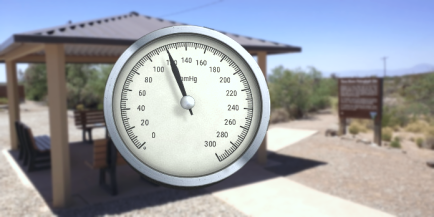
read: 120 mmHg
